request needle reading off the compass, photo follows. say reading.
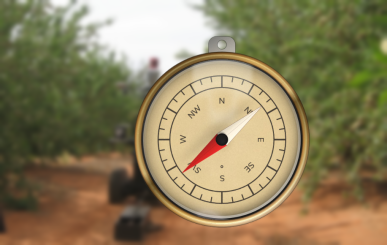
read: 230 °
